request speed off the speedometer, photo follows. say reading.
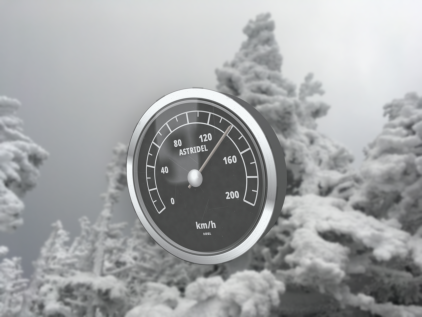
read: 140 km/h
